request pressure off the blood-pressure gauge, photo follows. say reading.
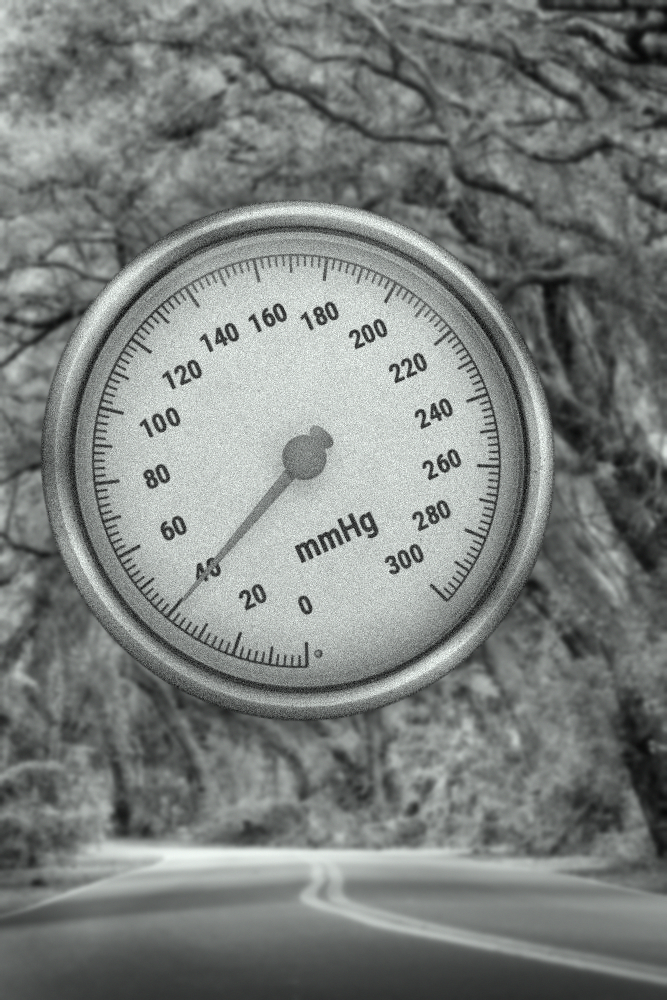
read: 40 mmHg
